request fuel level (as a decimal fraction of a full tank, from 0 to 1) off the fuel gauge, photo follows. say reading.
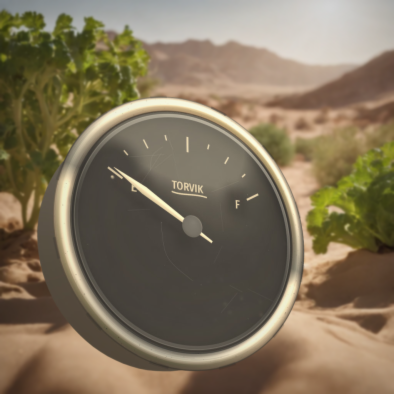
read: 0
